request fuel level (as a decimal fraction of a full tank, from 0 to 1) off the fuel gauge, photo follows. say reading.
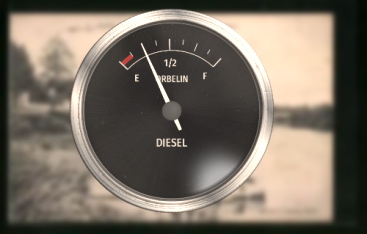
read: 0.25
